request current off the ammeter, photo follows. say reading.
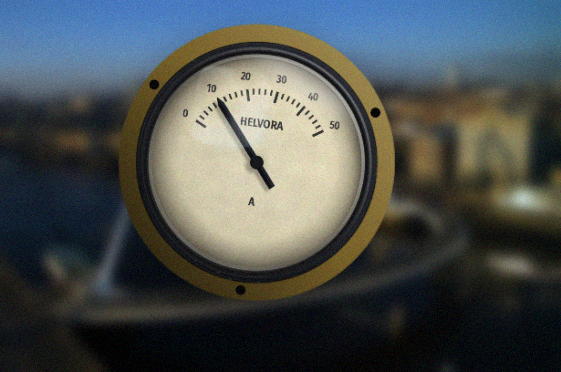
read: 10 A
